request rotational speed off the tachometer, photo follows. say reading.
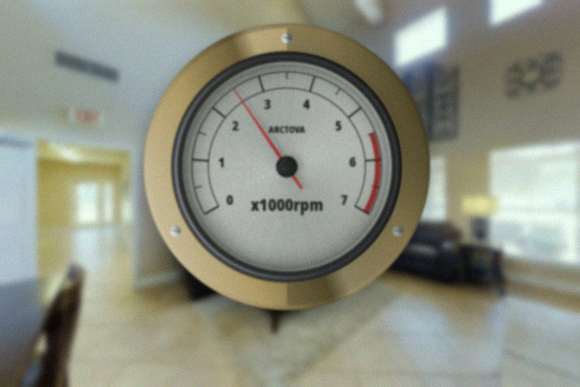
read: 2500 rpm
